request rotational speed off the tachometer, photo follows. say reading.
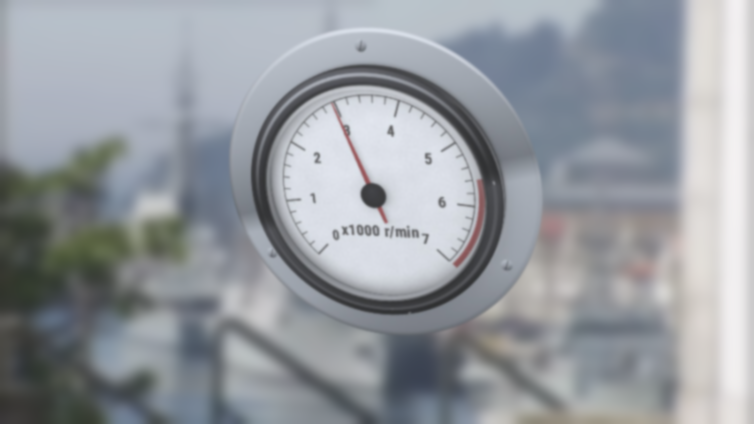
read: 3000 rpm
